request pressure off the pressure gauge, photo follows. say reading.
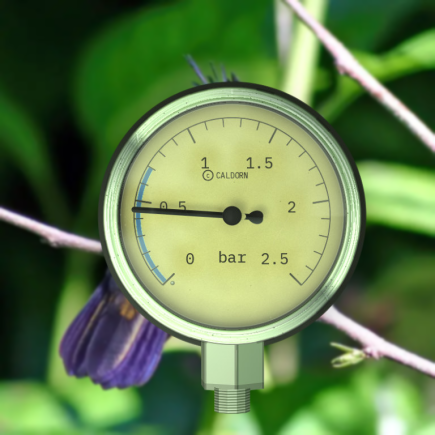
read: 0.45 bar
